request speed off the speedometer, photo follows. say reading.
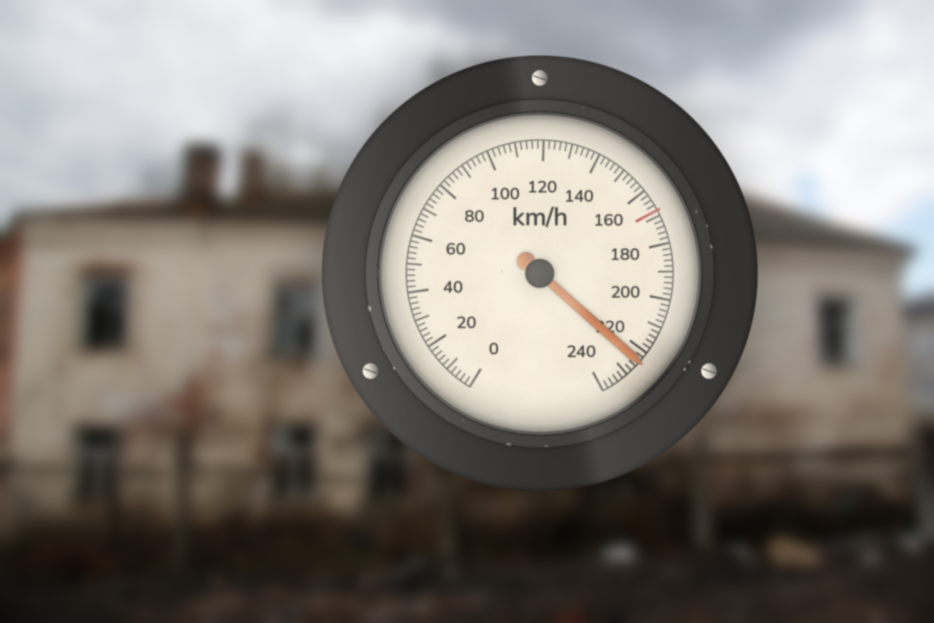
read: 224 km/h
